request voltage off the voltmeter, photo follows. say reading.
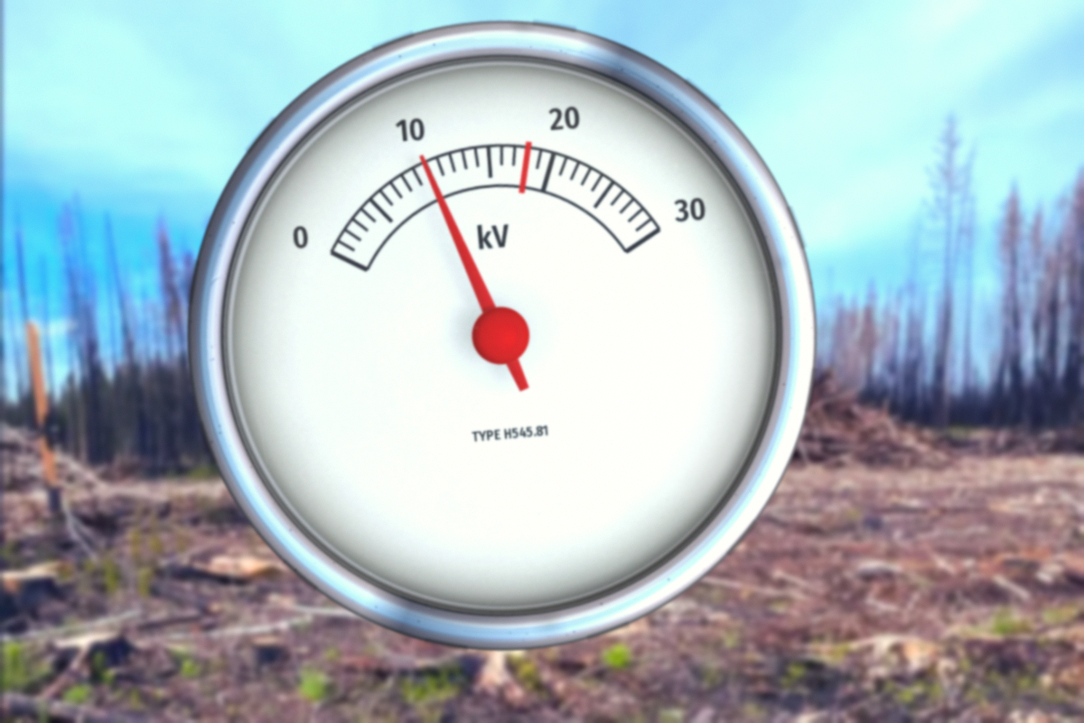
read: 10 kV
